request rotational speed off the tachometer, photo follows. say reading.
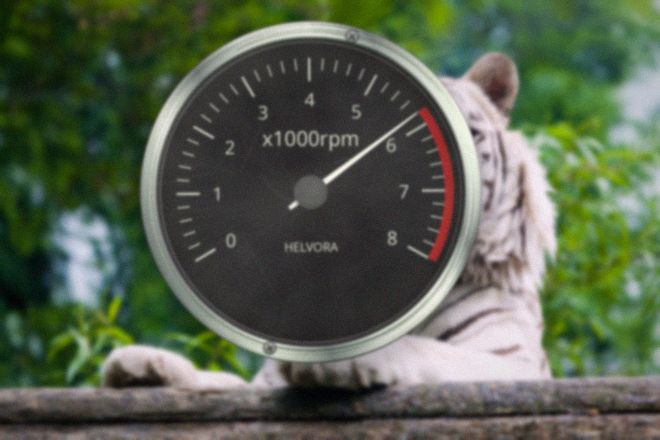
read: 5800 rpm
